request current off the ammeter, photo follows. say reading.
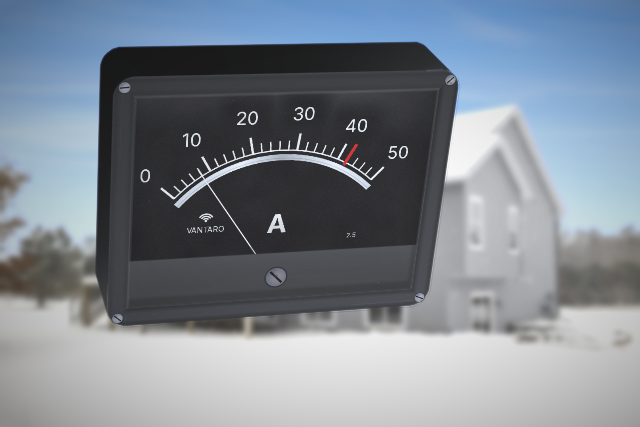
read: 8 A
